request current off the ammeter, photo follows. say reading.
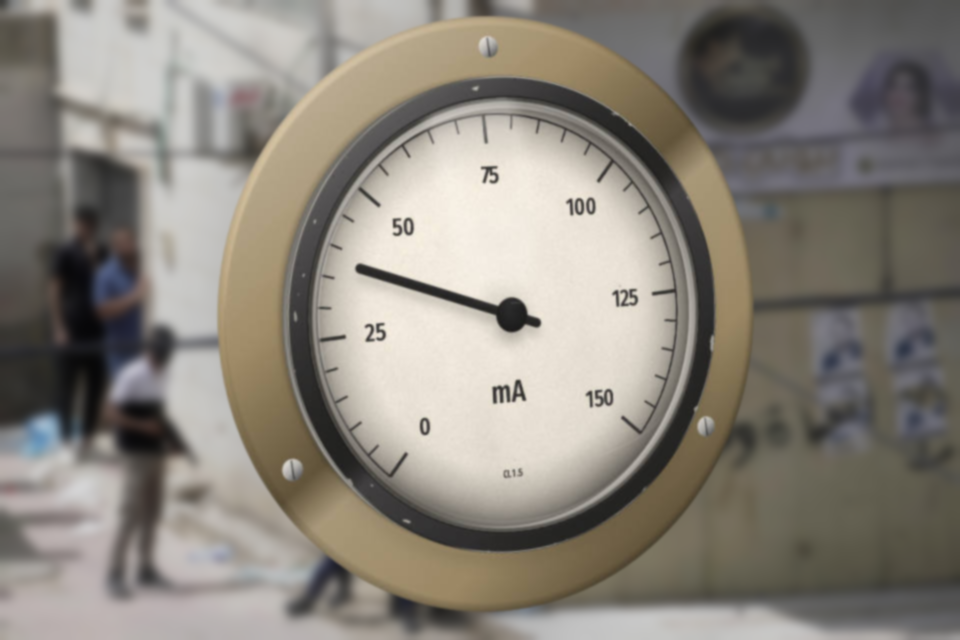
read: 37.5 mA
